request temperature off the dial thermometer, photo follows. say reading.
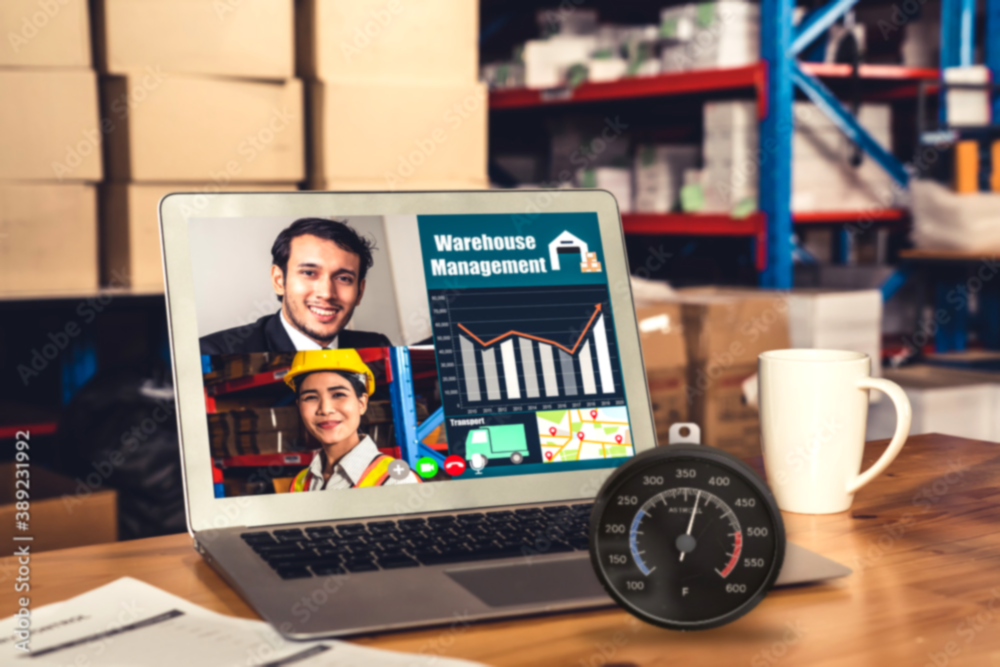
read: 375 °F
